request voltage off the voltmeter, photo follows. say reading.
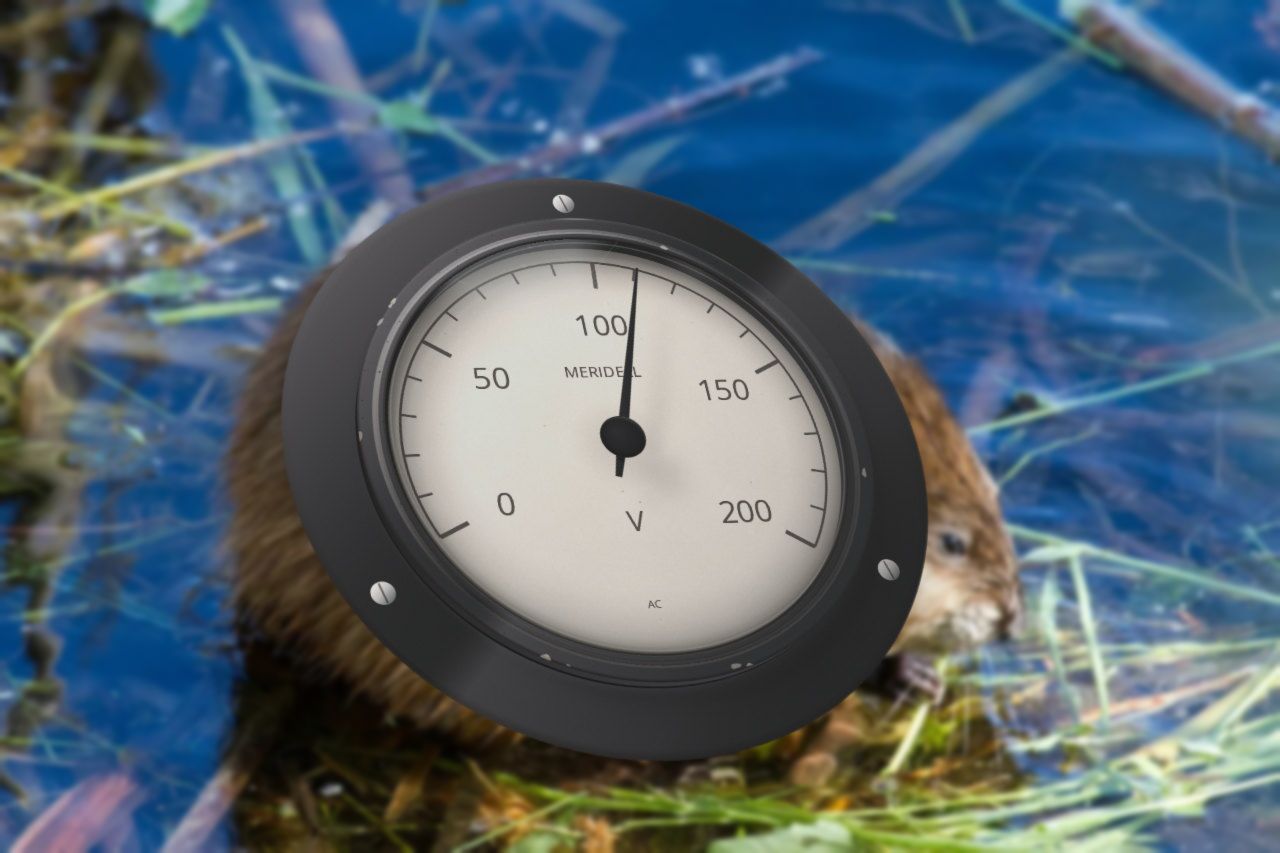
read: 110 V
